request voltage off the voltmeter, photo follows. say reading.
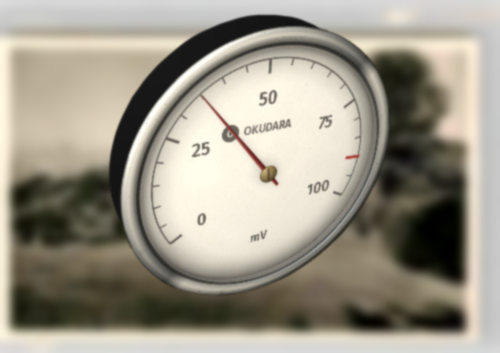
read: 35 mV
